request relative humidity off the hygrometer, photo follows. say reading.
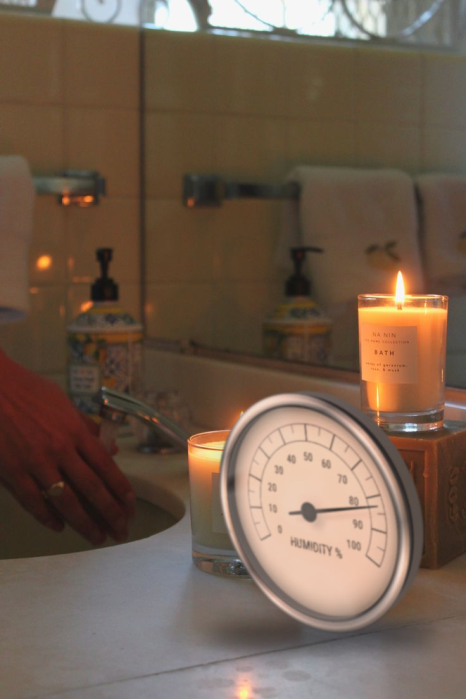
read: 82.5 %
